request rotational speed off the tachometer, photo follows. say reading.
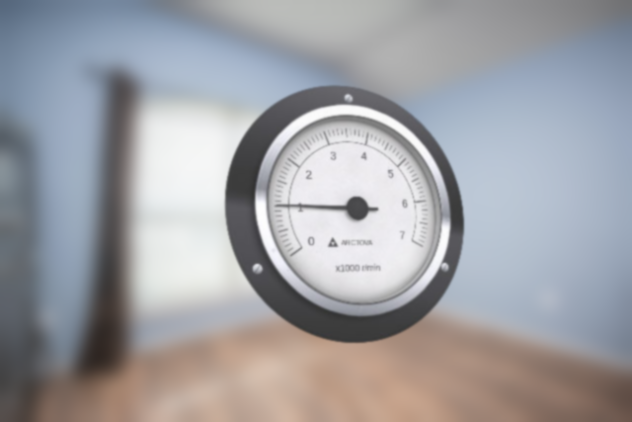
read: 1000 rpm
